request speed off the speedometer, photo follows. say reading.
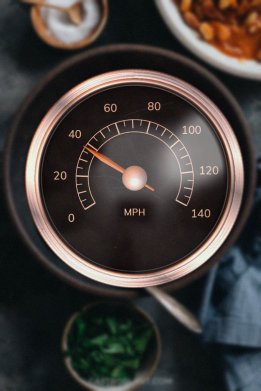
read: 37.5 mph
